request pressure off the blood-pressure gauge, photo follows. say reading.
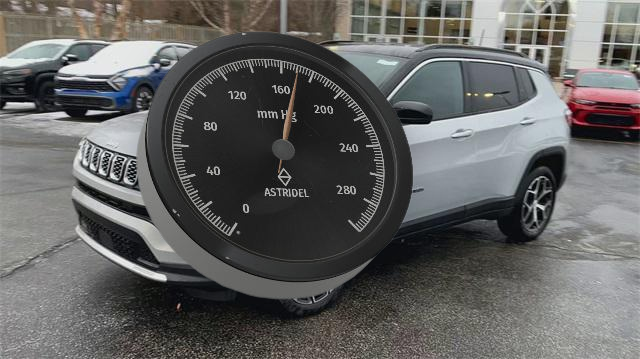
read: 170 mmHg
